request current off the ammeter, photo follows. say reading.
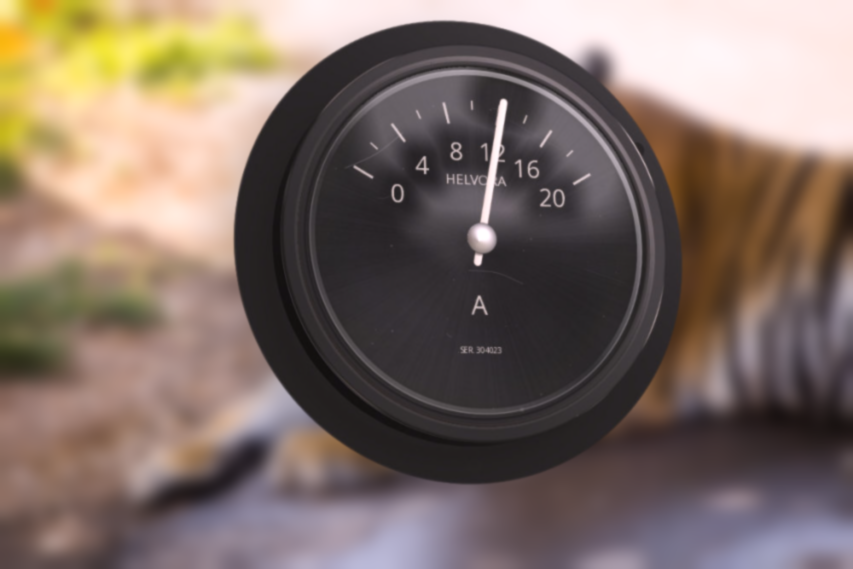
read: 12 A
